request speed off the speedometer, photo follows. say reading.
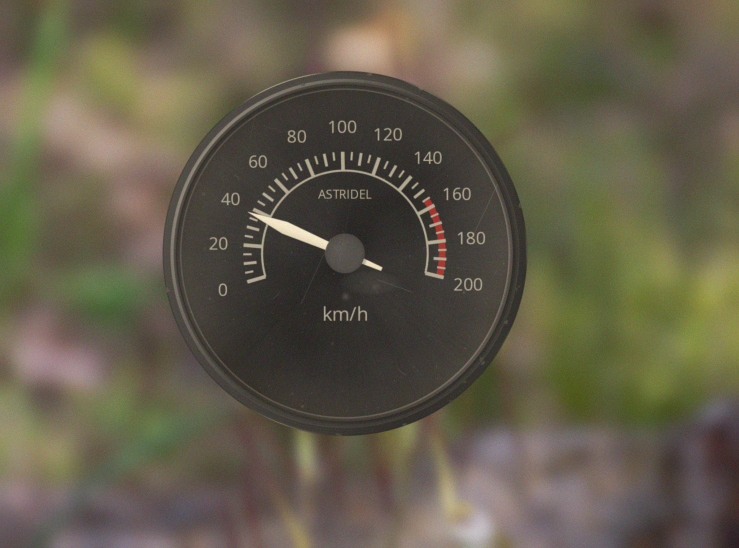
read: 37.5 km/h
